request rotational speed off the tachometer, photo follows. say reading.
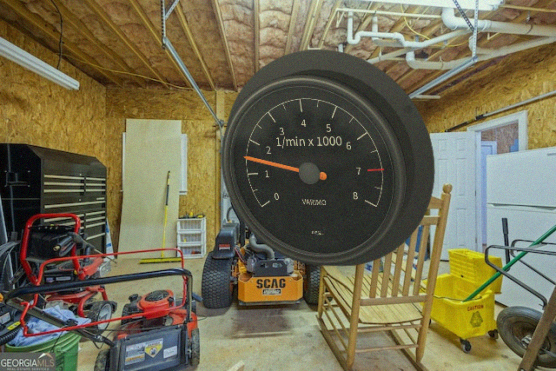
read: 1500 rpm
